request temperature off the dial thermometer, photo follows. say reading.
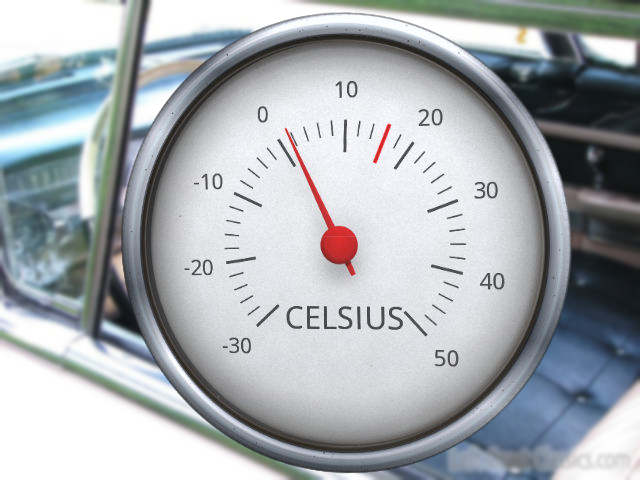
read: 2 °C
